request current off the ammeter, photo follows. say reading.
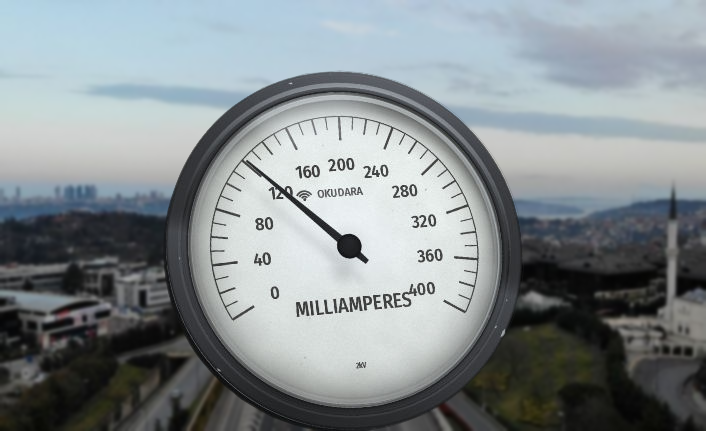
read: 120 mA
